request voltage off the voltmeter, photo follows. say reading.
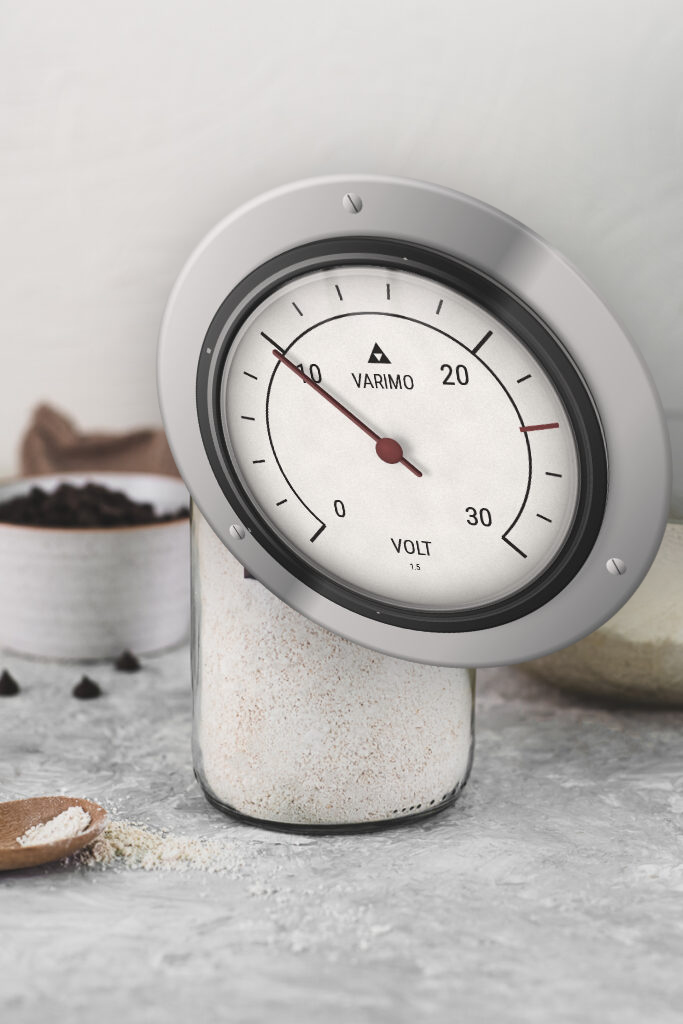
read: 10 V
